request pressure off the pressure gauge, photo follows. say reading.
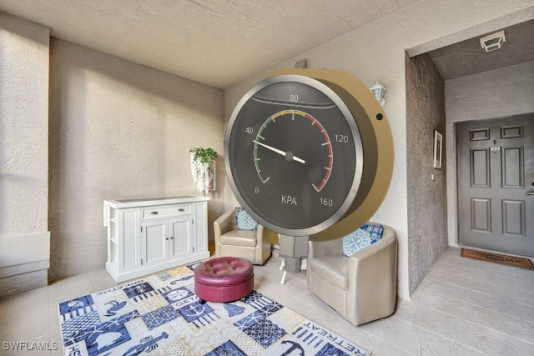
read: 35 kPa
